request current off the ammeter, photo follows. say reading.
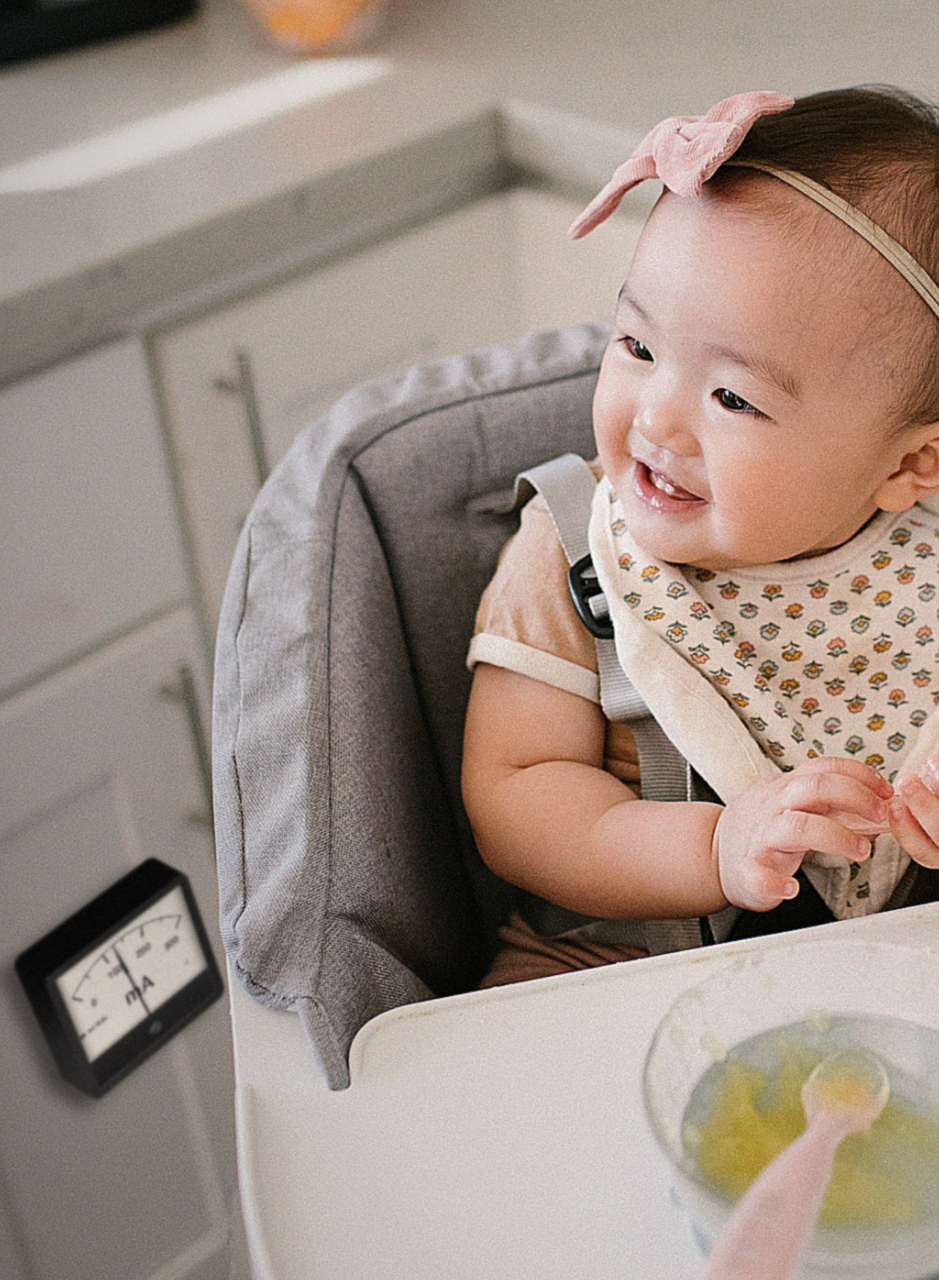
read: 125 mA
